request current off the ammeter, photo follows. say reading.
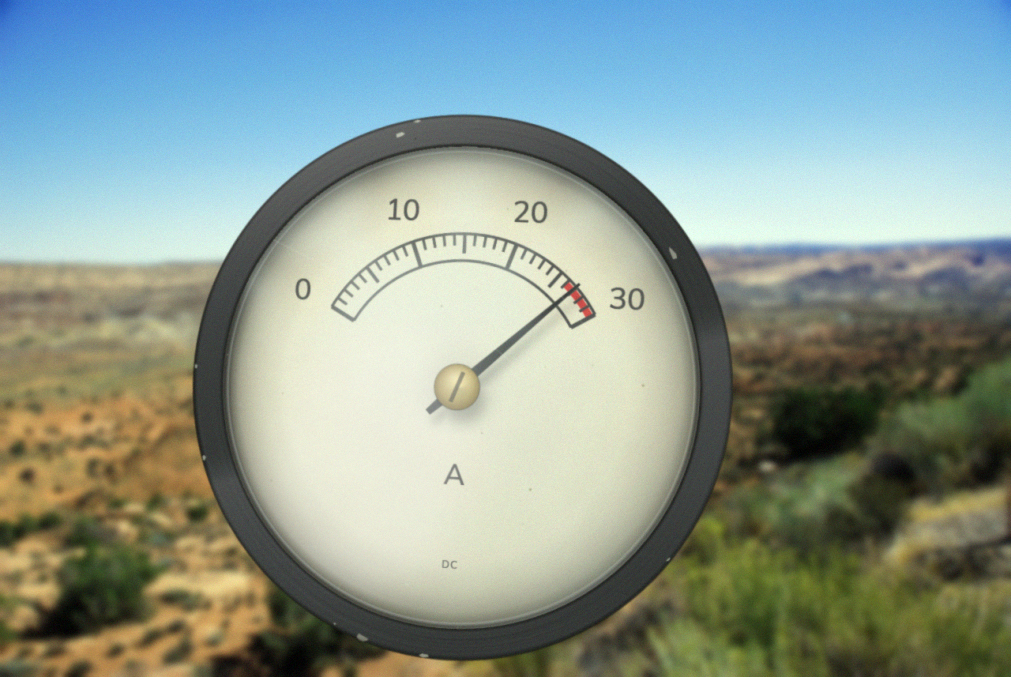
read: 27 A
